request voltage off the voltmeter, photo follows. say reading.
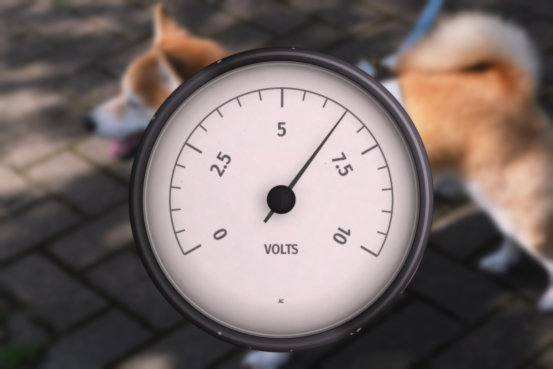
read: 6.5 V
